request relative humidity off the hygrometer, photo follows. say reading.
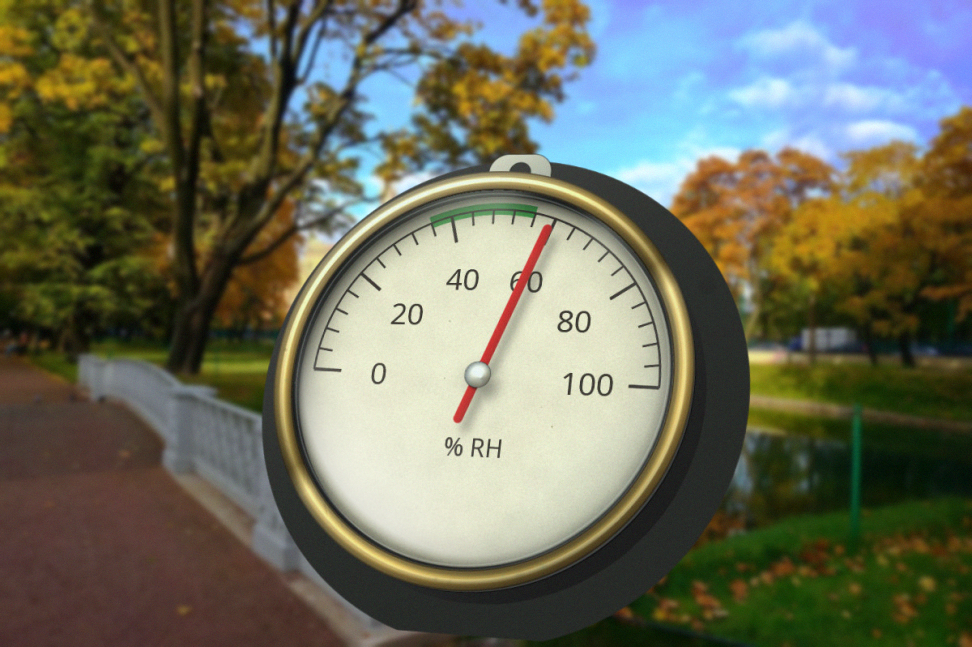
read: 60 %
